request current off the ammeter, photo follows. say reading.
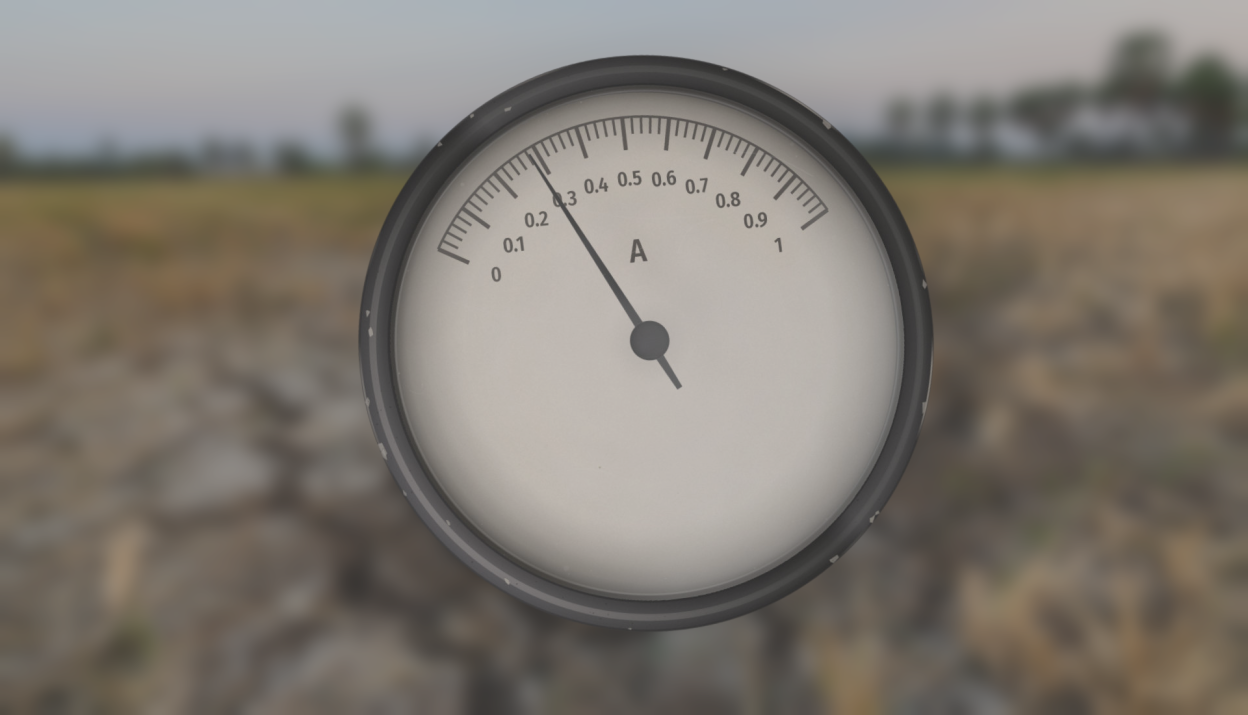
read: 0.28 A
